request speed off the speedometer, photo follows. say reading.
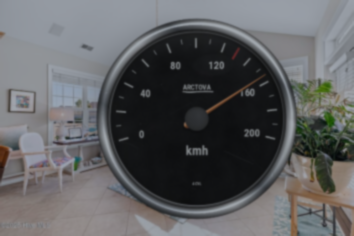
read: 155 km/h
